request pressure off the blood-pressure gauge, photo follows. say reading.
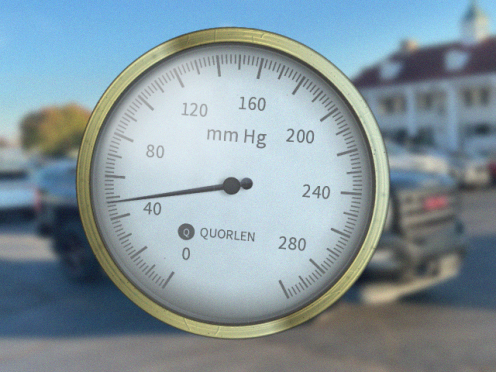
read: 48 mmHg
